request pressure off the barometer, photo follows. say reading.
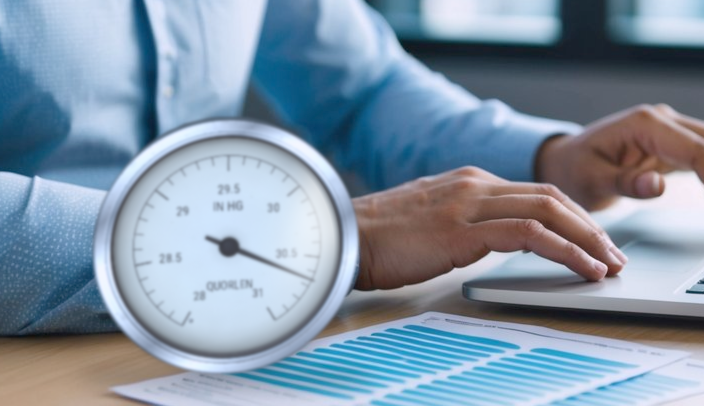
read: 30.65 inHg
